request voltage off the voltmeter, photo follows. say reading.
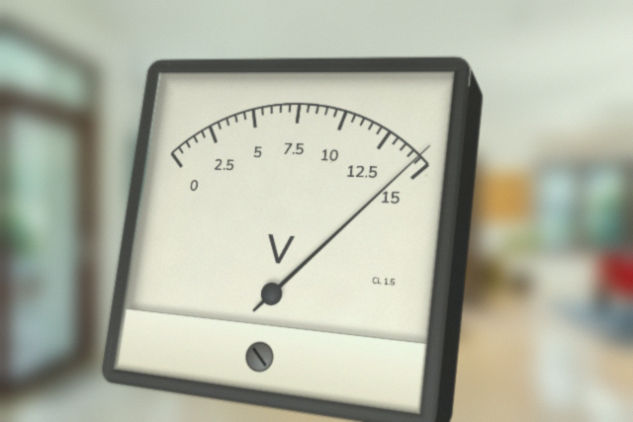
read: 14.5 V
